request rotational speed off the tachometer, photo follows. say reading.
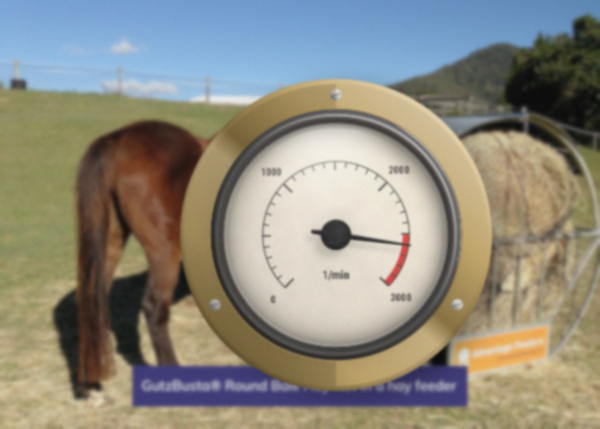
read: 2600 rpm
